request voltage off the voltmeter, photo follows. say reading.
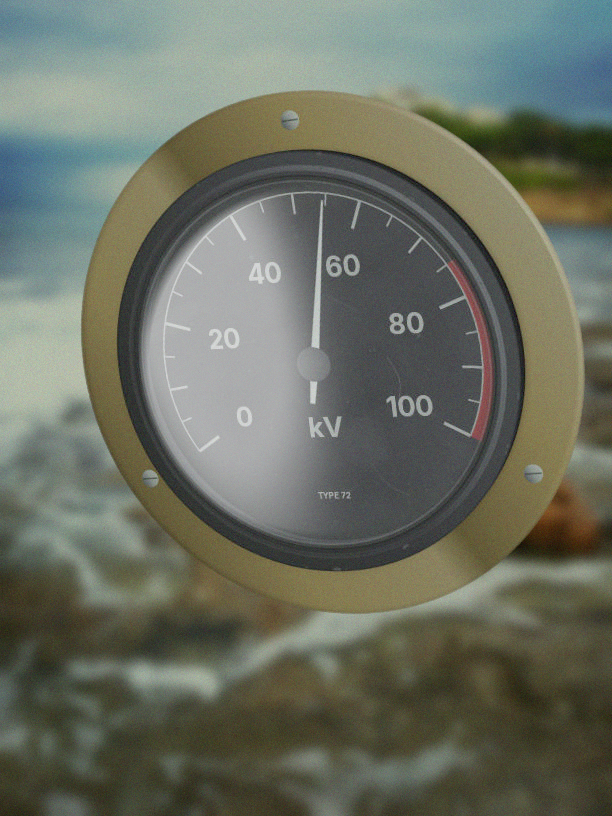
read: 55 kV
